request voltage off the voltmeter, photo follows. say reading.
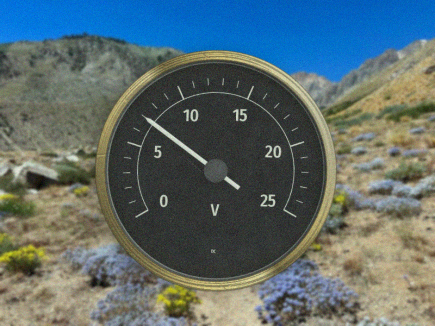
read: 7 V
